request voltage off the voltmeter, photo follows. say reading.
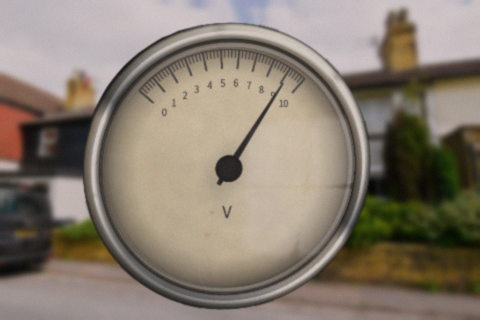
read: 9 V
